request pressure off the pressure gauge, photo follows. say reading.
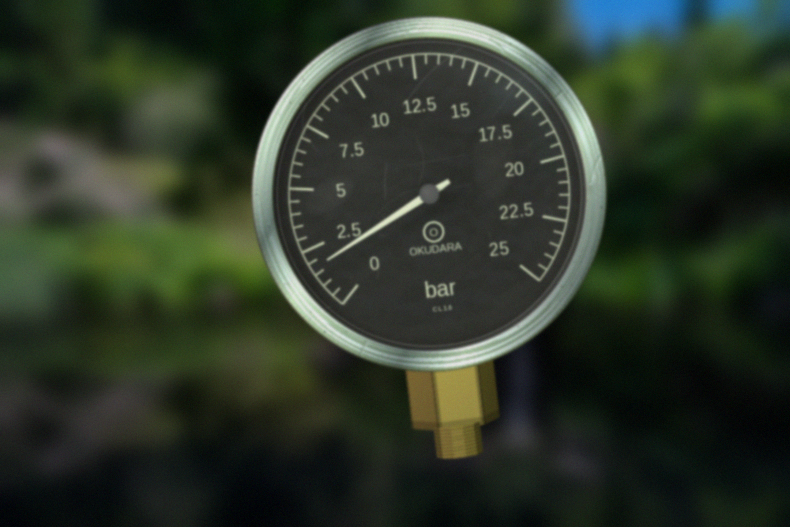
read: 1.75 bar
